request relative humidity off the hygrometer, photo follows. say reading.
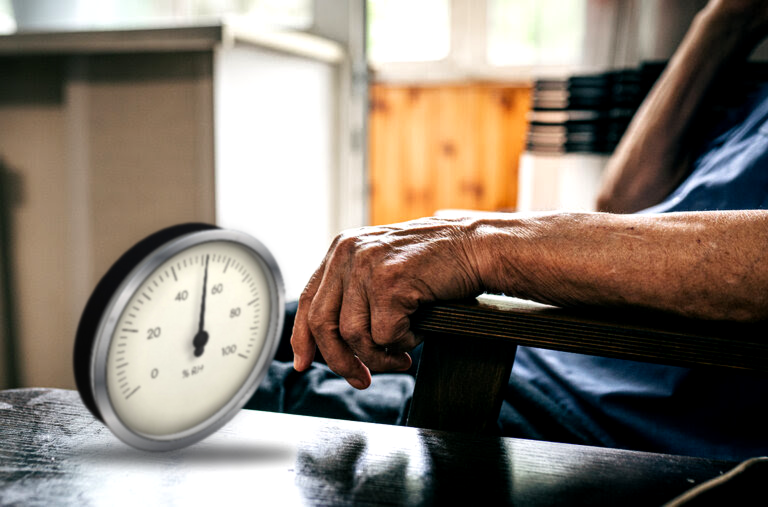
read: 50 %
